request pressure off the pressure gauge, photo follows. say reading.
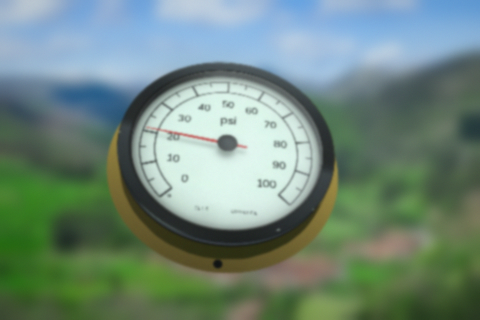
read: 20 psi
